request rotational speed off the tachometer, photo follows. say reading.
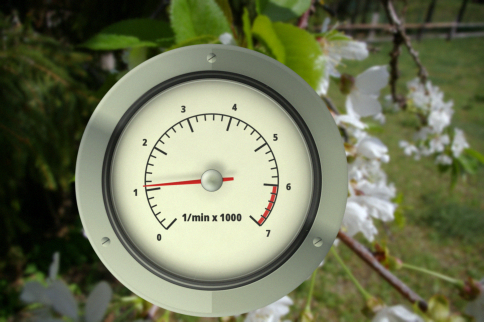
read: 1100 rpm
